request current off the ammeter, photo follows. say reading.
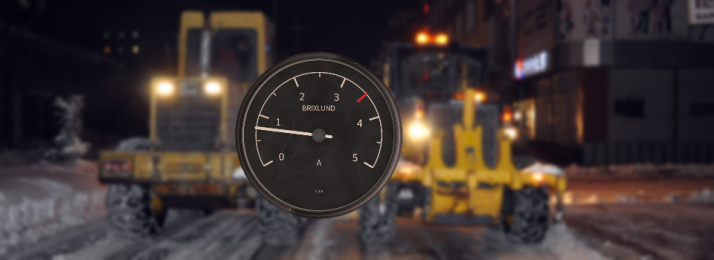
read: 0.75 A
